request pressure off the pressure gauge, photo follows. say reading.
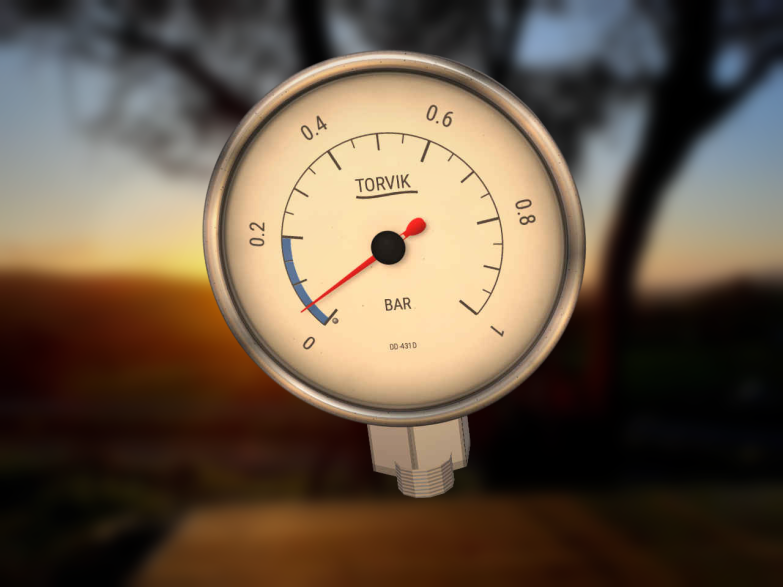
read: 0.05 bar
